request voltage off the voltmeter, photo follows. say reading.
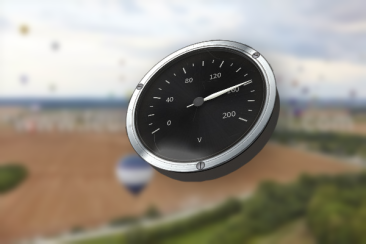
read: 160 V
